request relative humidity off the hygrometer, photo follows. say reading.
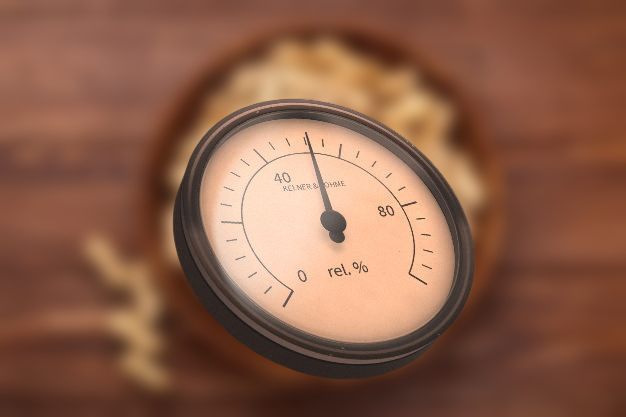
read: 52 %
